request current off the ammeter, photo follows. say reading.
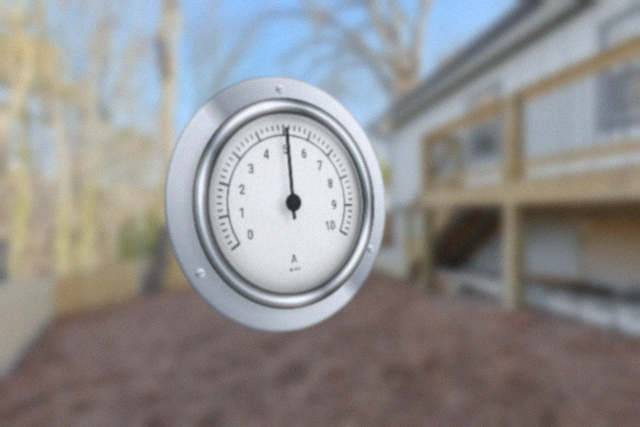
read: 5 A
